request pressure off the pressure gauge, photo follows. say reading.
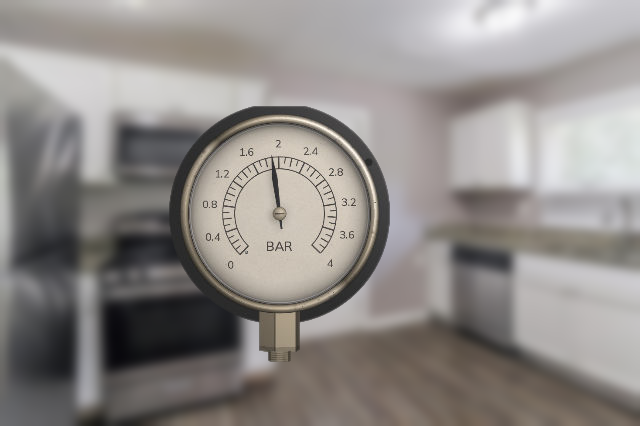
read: 1.9 bar
